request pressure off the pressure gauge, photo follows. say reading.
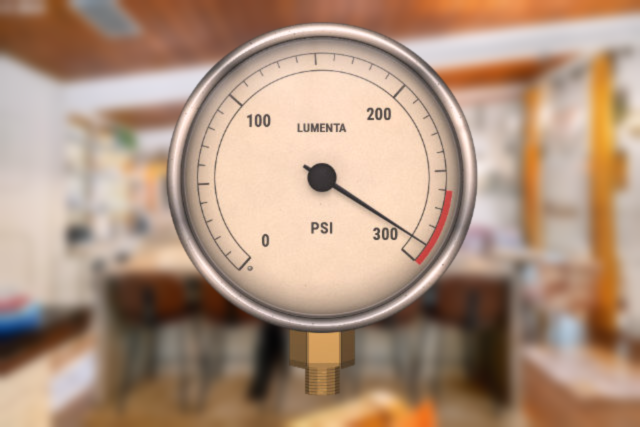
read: 290 psi
